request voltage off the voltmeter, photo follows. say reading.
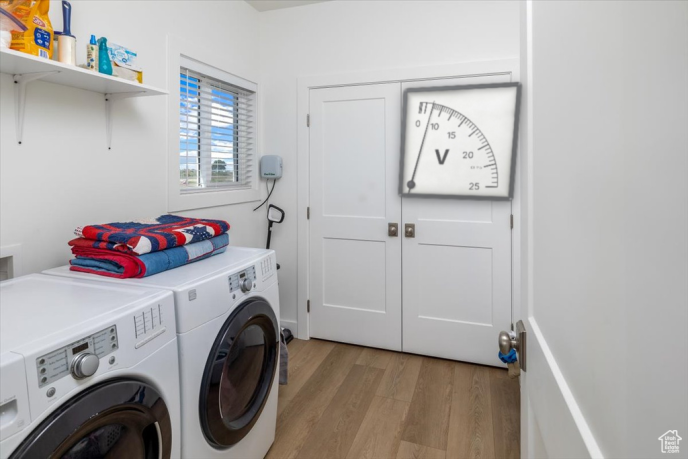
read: 7.5 V
